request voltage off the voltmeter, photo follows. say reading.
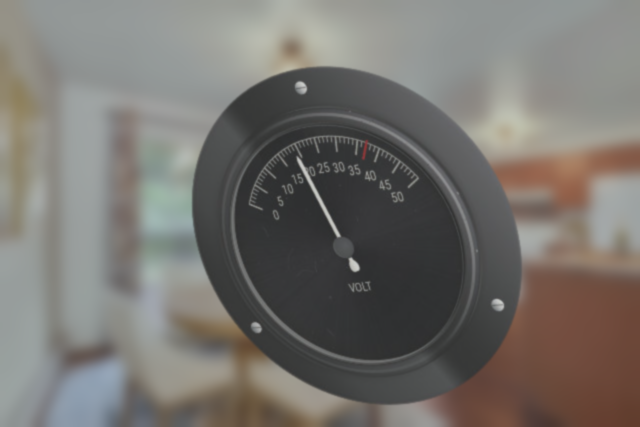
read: 20 V
